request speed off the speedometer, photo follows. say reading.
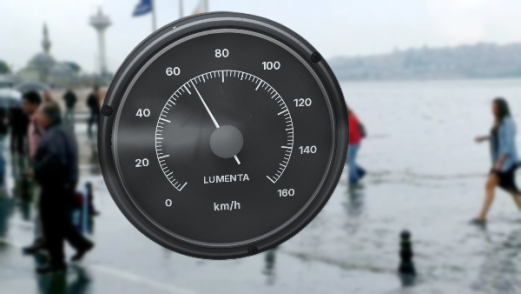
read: 64 km/h
